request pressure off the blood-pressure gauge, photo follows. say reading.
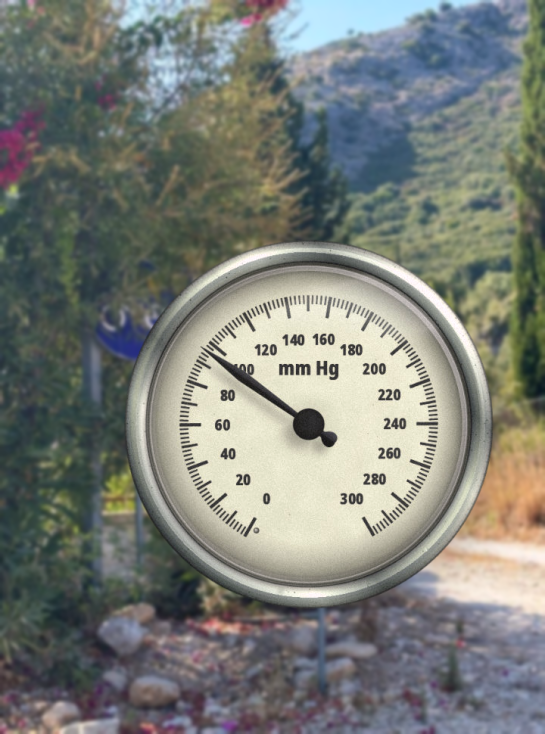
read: 96 mmHg
